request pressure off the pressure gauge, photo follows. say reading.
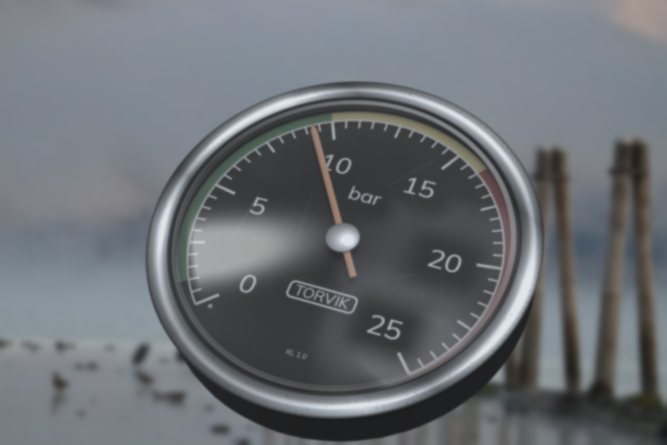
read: 9.25 bar
